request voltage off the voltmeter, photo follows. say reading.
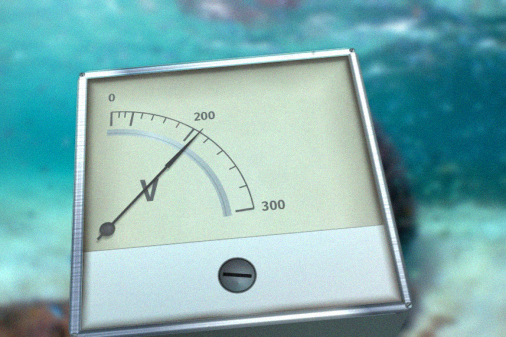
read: 210 V
